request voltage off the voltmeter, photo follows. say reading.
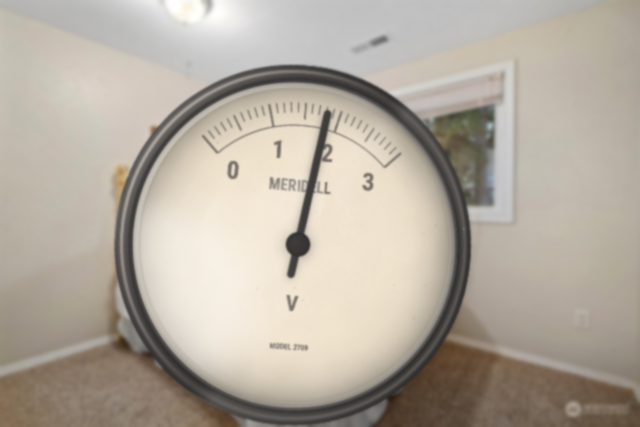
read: 1.8 V
